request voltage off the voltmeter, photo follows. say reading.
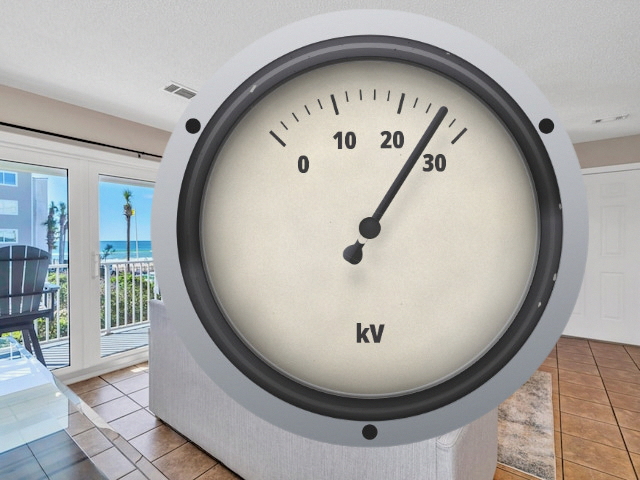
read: 26 kV
